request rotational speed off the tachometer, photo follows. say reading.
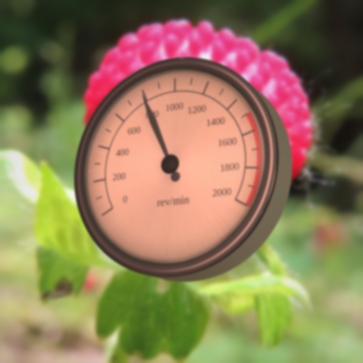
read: 800 rpm
